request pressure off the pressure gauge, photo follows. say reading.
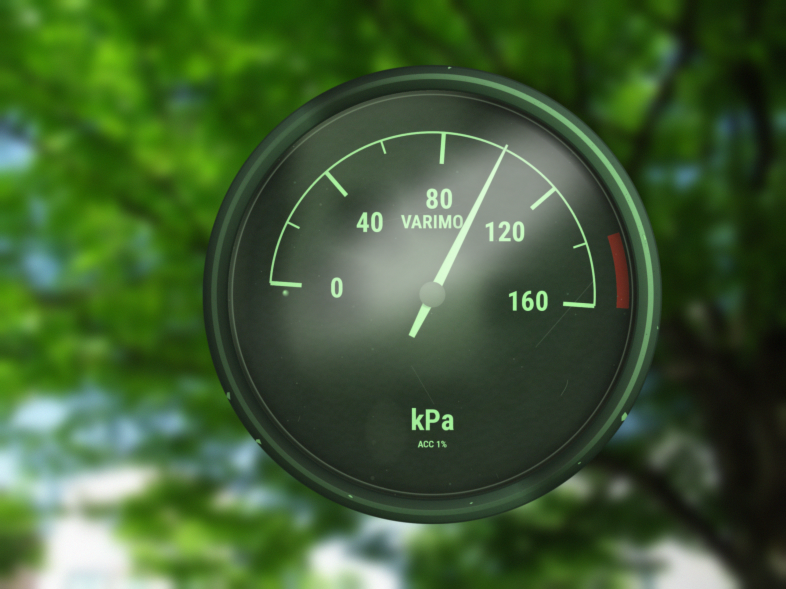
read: 100 kPa
